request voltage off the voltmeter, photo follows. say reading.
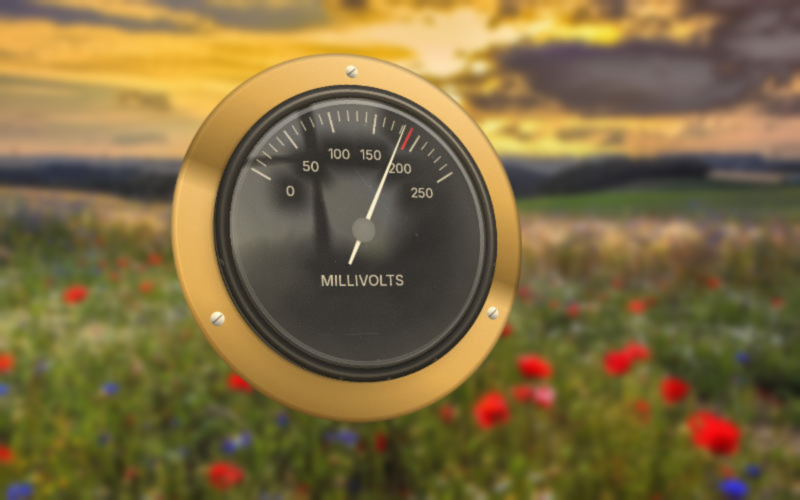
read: 180 mV
